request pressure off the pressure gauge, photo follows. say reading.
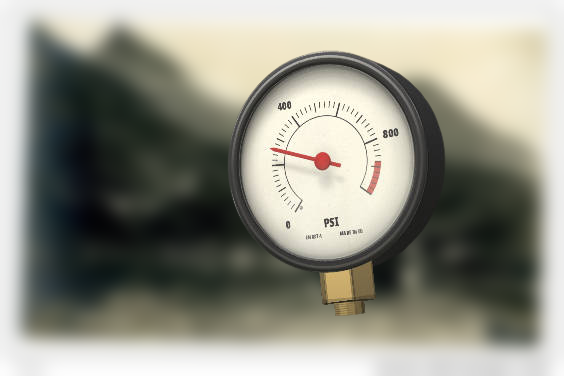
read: 260 psi
